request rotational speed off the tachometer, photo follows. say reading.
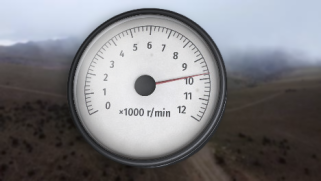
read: 9800 rpm
